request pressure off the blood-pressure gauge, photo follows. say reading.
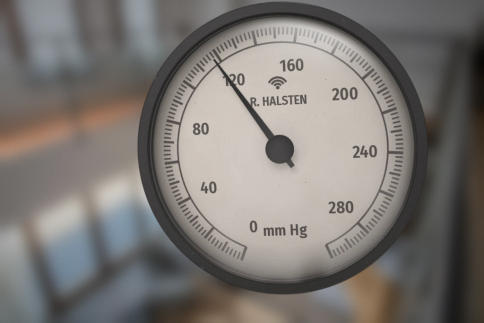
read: 118 mmHg
